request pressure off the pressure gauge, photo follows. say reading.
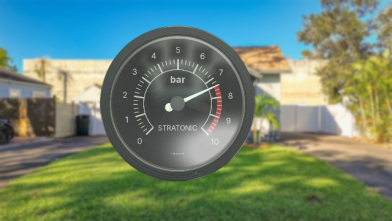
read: 7.4 bar
